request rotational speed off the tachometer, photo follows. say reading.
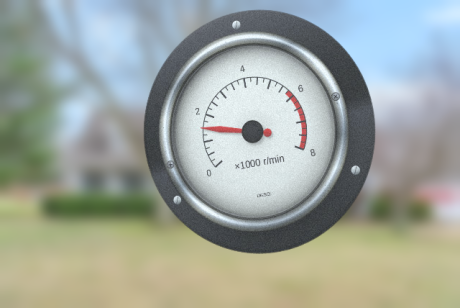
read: 1500 rpm
